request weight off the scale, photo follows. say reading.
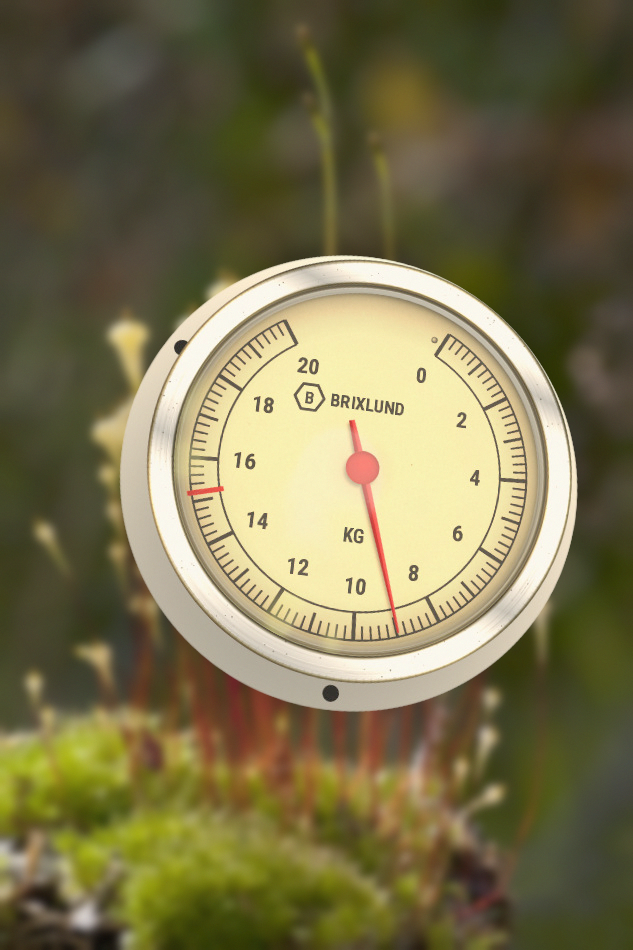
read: 9 kg
